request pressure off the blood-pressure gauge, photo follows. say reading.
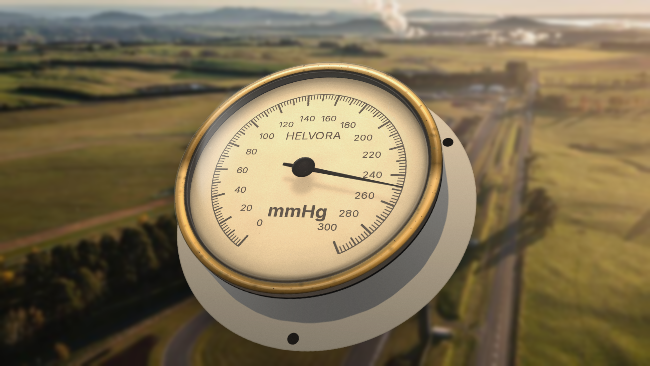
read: 250 mmHg
